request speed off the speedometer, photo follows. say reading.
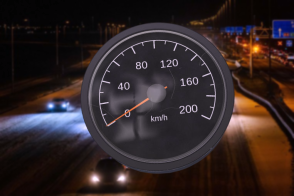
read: 0 km/h
